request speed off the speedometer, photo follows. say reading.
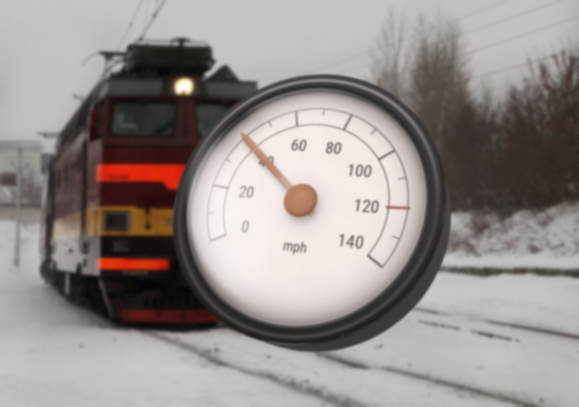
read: 40 mph
